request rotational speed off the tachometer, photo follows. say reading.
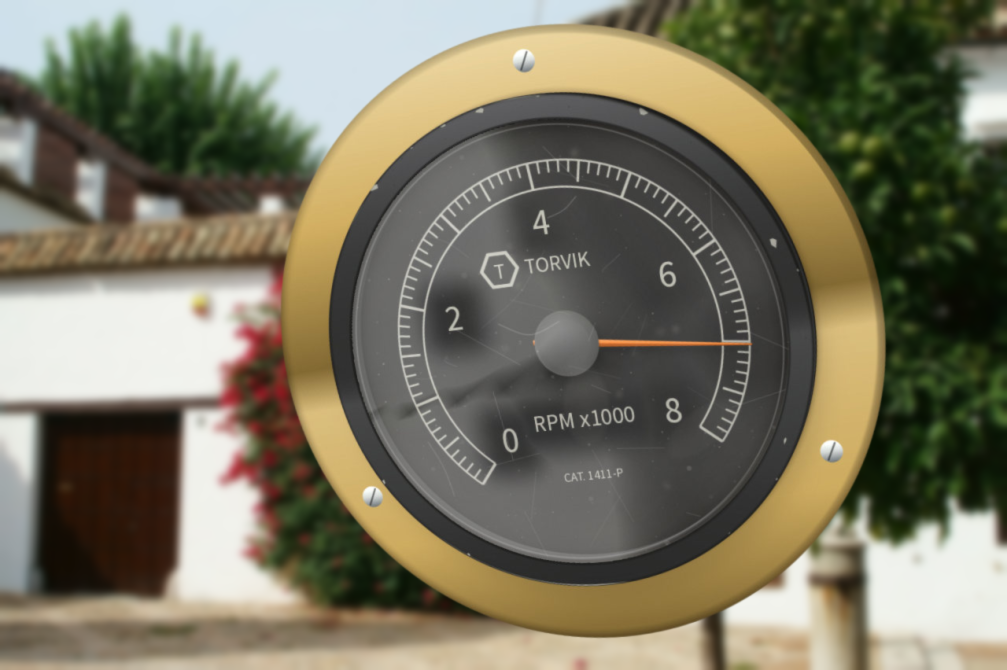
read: 7000 rpm
